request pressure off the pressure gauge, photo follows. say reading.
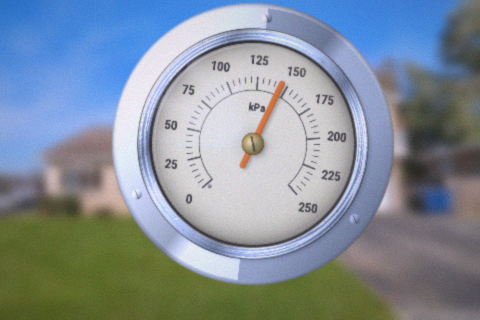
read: 145 kPa
